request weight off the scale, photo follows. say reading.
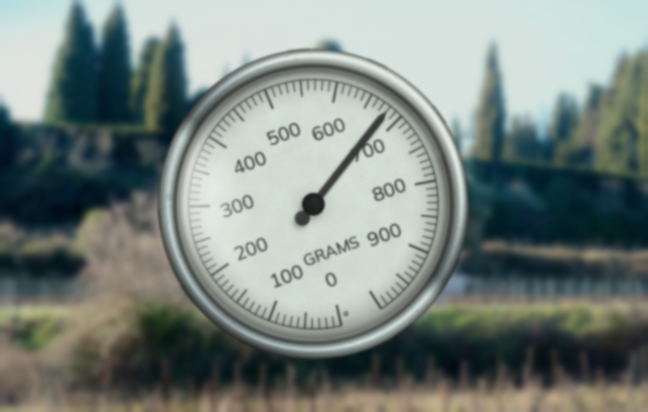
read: 680 g
